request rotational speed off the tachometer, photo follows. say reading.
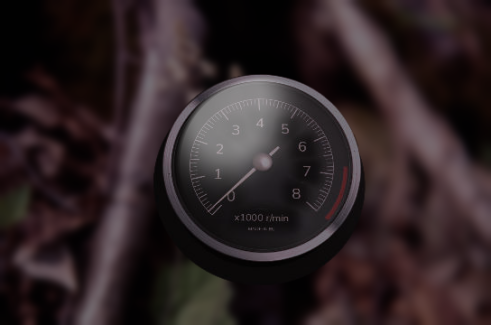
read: 100 rpm
